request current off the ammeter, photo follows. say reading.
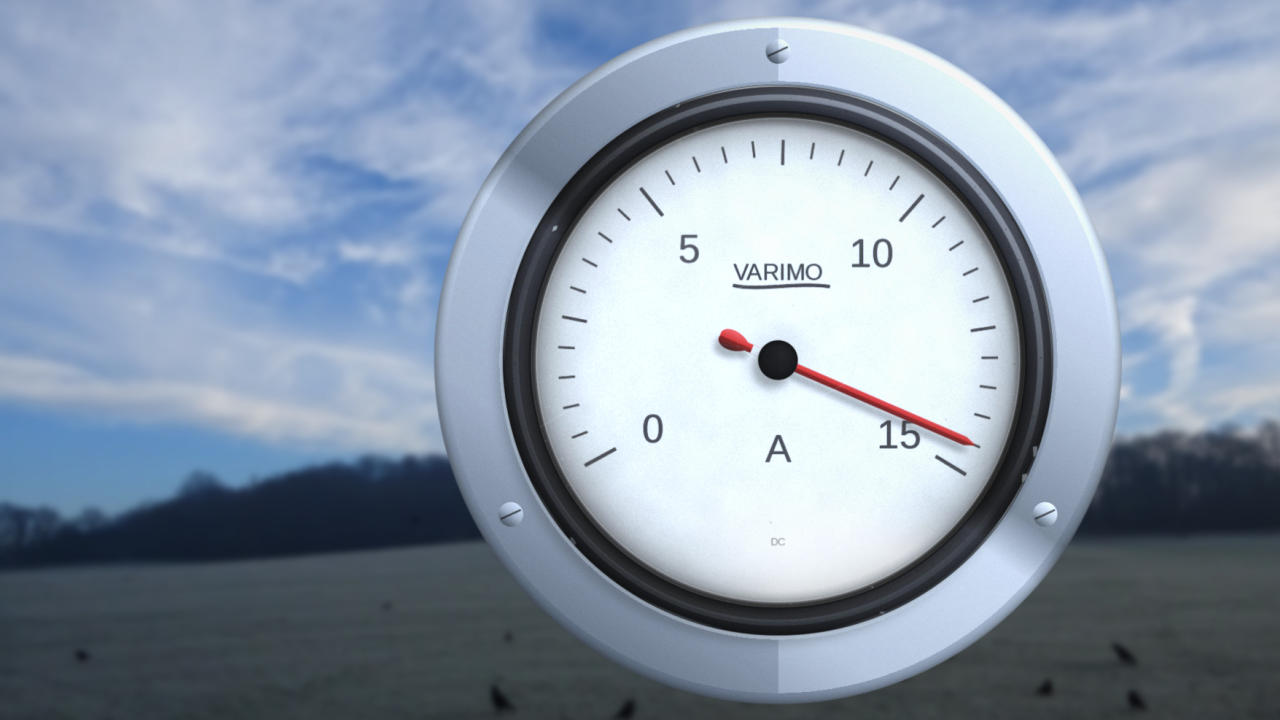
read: 14.5 A
